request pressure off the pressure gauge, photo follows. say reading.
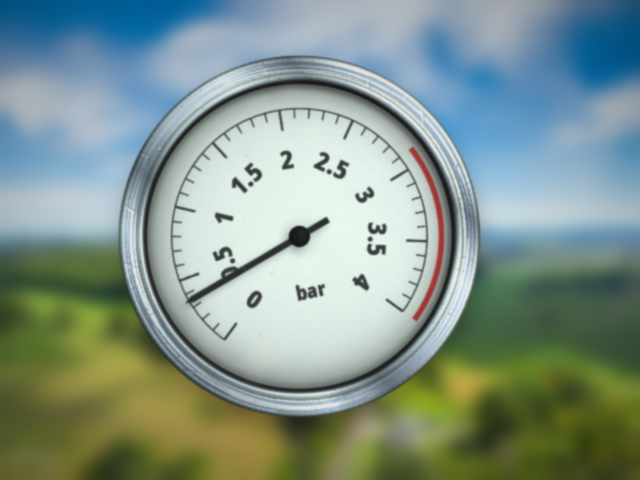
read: 0.35 bar
